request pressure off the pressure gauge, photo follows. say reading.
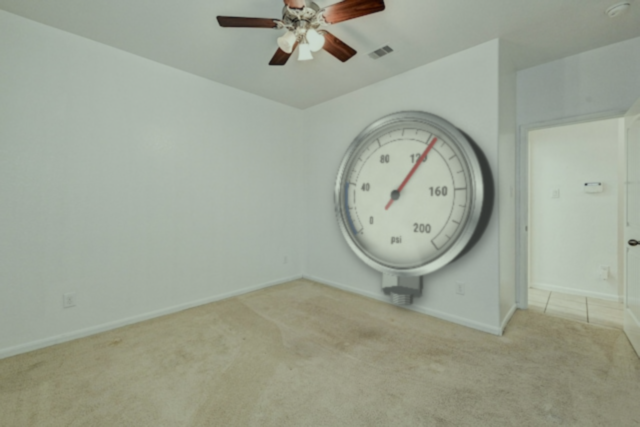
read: 125 psi
